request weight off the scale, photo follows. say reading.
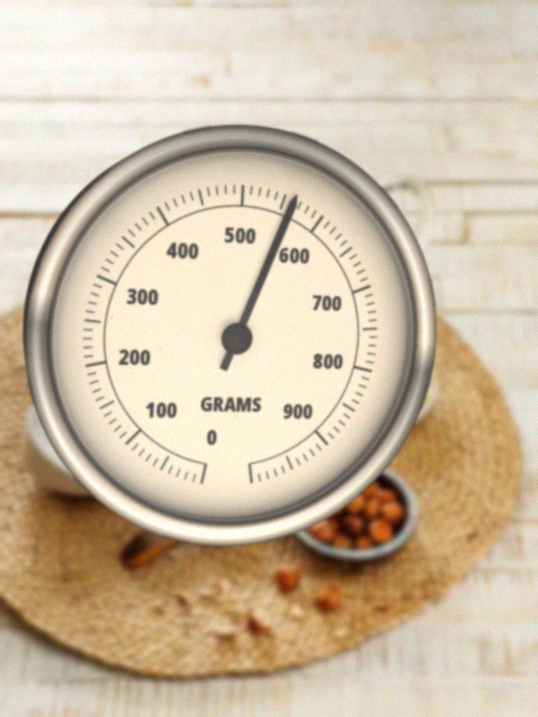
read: 560 g
